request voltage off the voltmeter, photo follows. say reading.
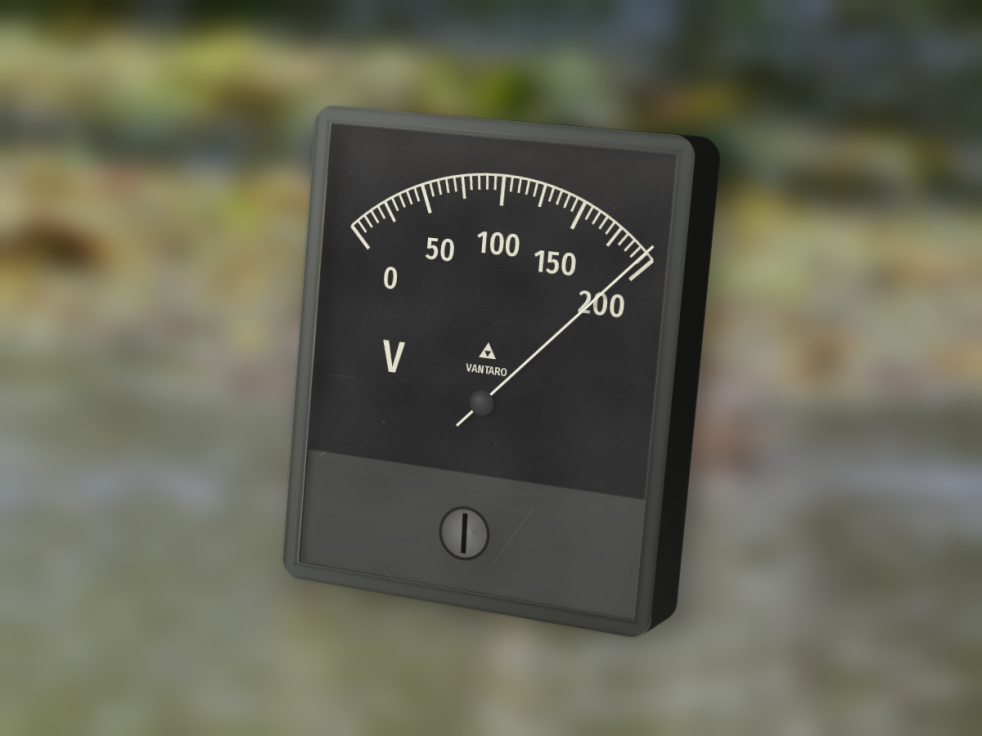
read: 195 V
